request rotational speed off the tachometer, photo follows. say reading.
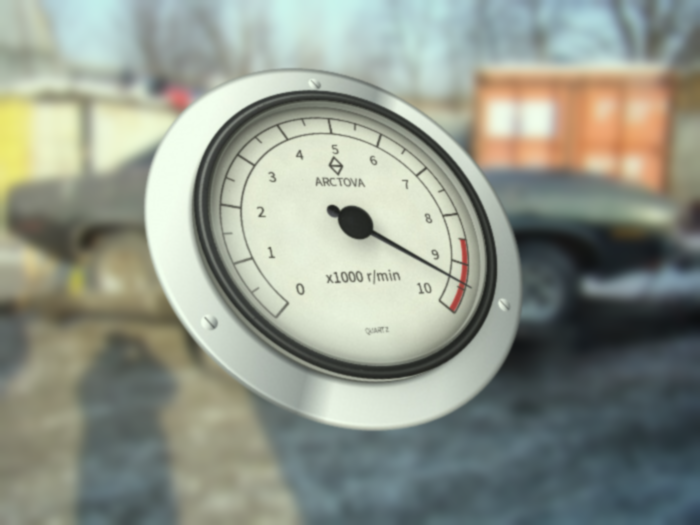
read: 9500 rpm
